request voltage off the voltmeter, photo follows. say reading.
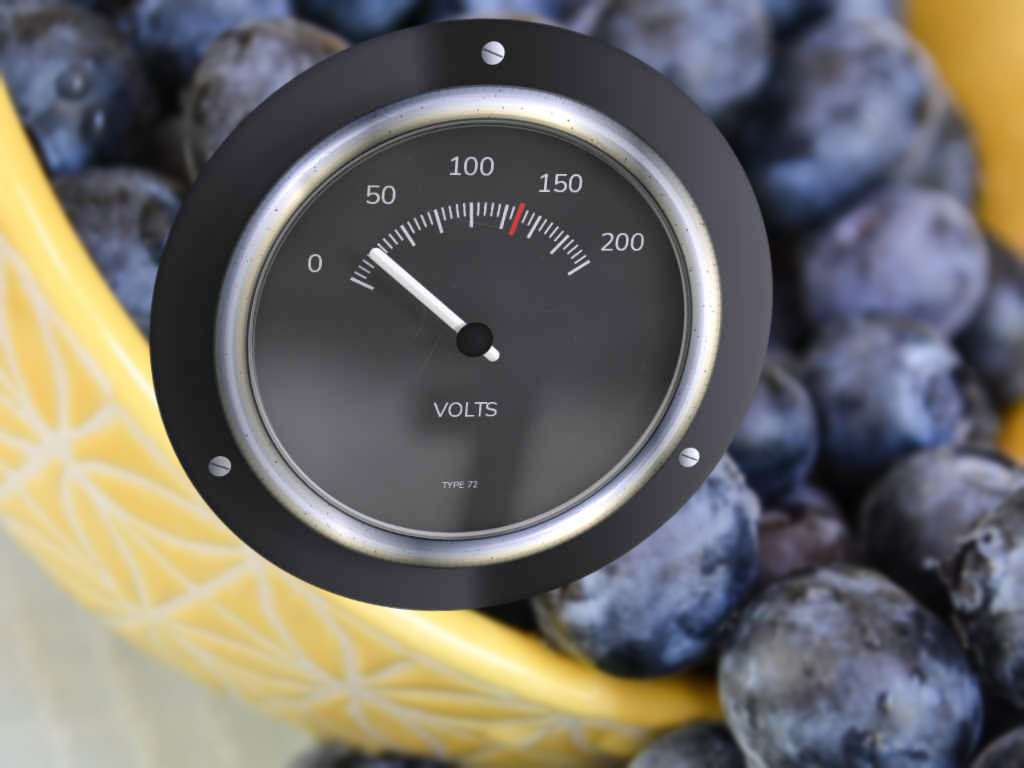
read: 25 V
